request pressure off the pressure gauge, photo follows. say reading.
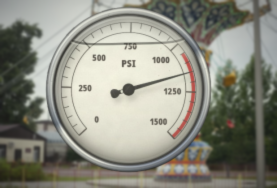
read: 1150 psi
